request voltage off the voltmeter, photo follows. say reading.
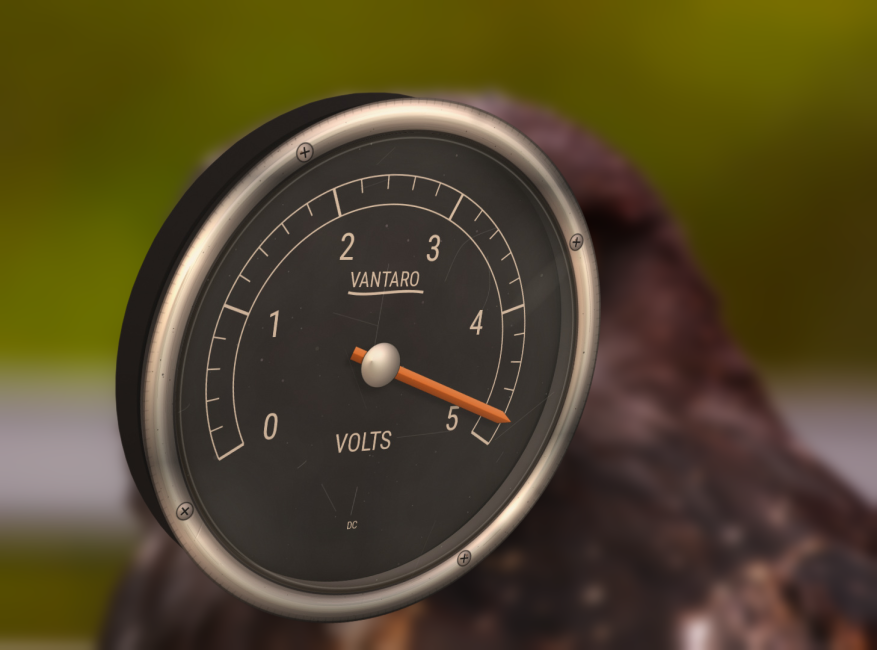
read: 4.8 V
